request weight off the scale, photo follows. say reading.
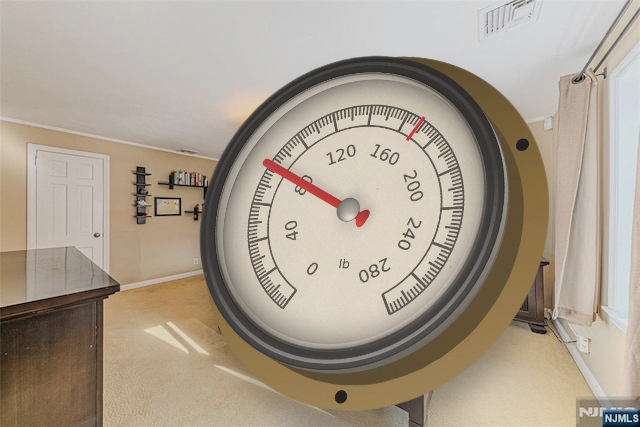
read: 80 lb
